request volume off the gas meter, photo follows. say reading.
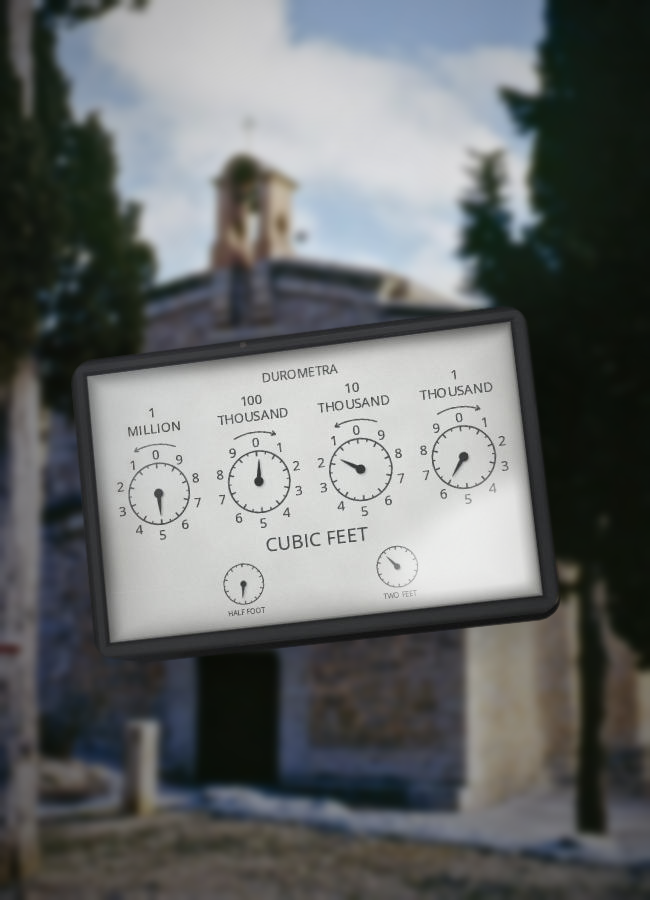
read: 501600 ft³
